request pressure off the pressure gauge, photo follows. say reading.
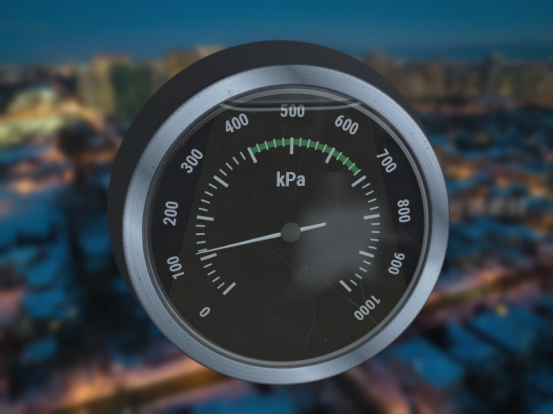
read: 120 kPa
